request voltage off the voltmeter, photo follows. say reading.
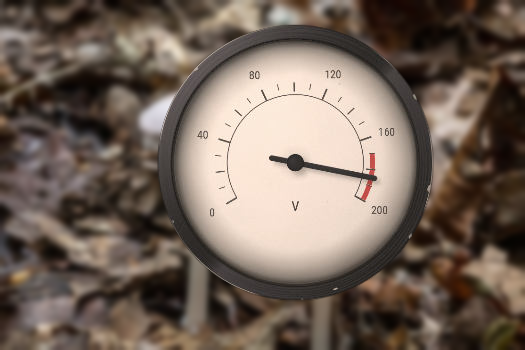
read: 185 V
